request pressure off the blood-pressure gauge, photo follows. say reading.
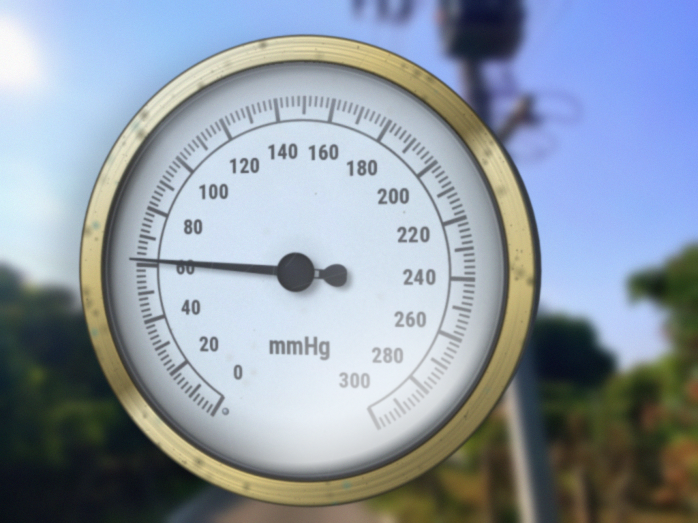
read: 62 mmHg
